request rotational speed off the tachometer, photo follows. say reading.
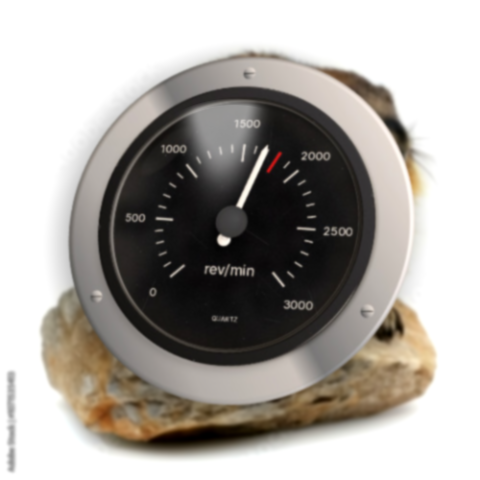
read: 1700 rpm
